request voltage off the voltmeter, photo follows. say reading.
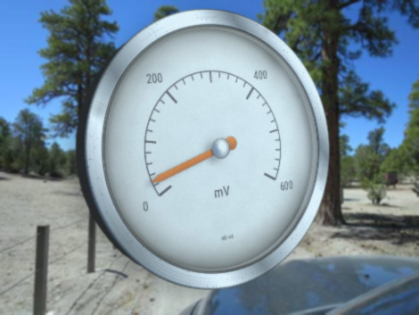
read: 30 mV
